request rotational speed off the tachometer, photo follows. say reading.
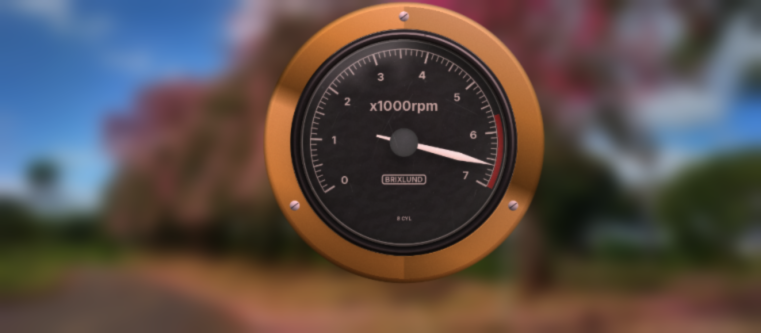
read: 6600 rpm
